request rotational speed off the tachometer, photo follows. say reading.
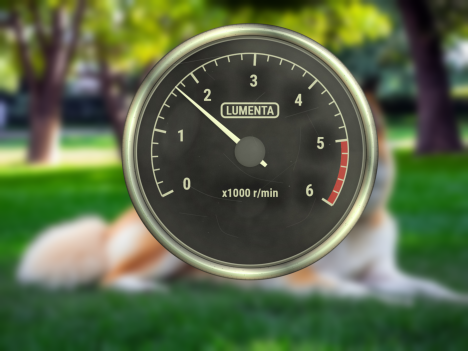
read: 1700 rpm
